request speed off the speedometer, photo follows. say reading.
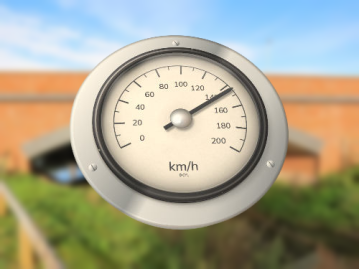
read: 145 km/h
